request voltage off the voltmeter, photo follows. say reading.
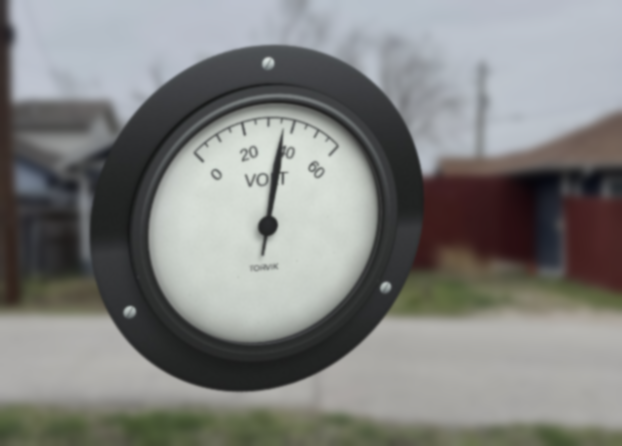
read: 35 V
